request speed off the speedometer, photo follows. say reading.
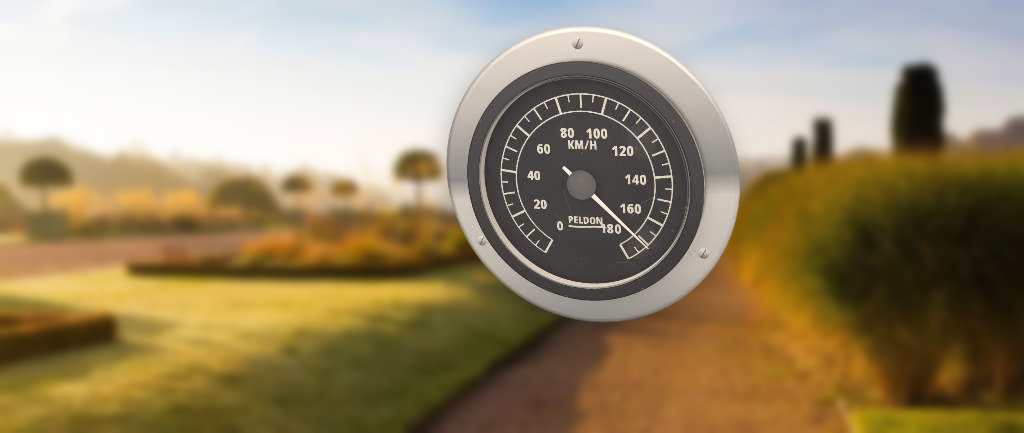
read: 170 km/h
